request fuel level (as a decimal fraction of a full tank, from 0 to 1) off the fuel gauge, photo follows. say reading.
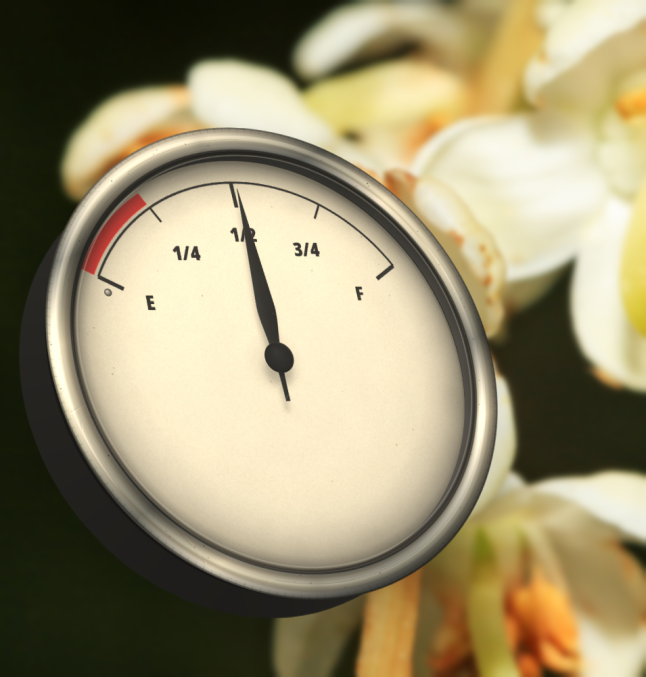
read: 0.5
